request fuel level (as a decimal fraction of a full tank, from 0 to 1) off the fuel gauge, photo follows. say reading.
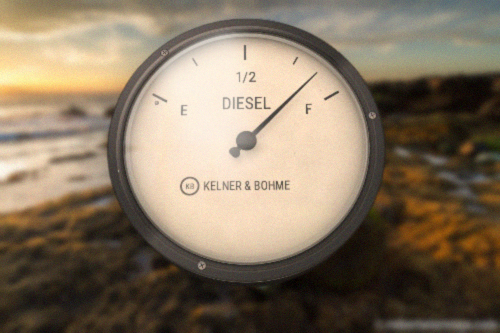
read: 0.875
